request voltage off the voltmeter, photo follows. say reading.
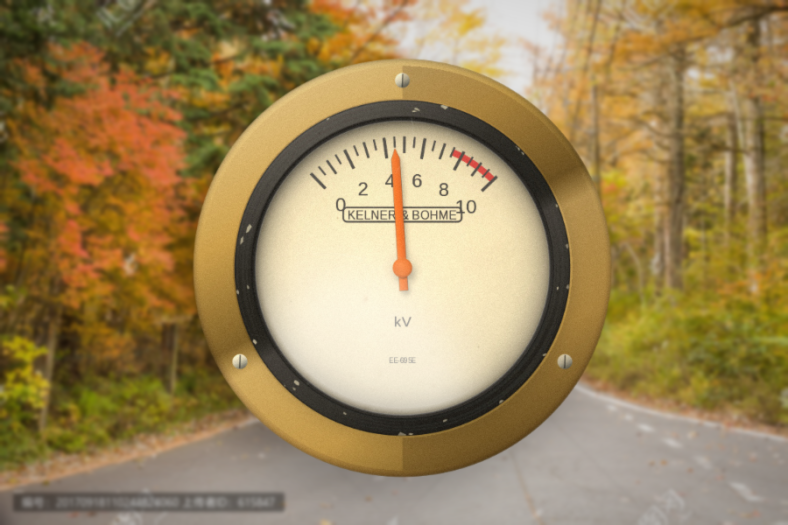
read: 4.5 kV
